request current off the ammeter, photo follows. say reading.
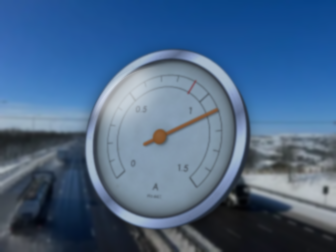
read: 1.1 A
